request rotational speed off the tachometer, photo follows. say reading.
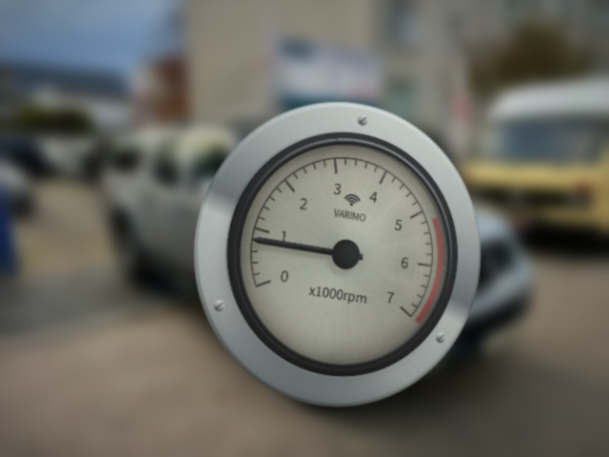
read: 800 rpm
